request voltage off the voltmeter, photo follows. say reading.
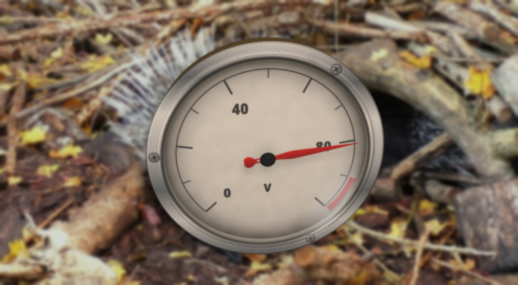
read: 80 V
